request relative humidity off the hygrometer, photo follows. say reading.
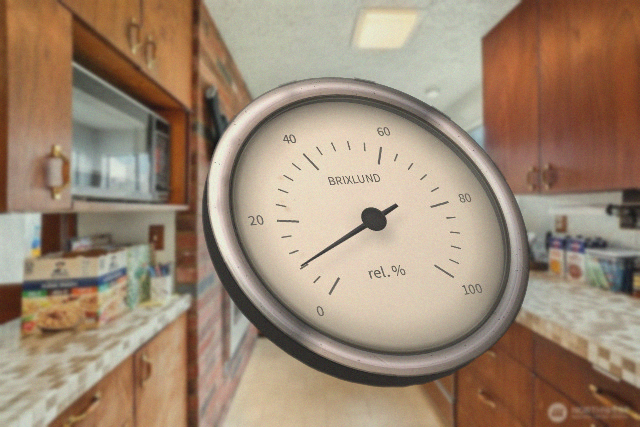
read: 8 %
